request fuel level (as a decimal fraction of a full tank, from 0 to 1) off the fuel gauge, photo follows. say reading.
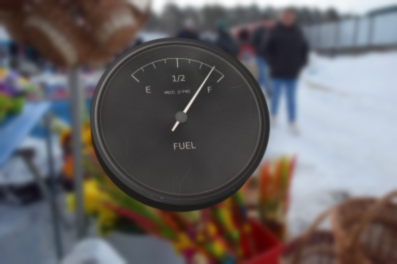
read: 0.875
